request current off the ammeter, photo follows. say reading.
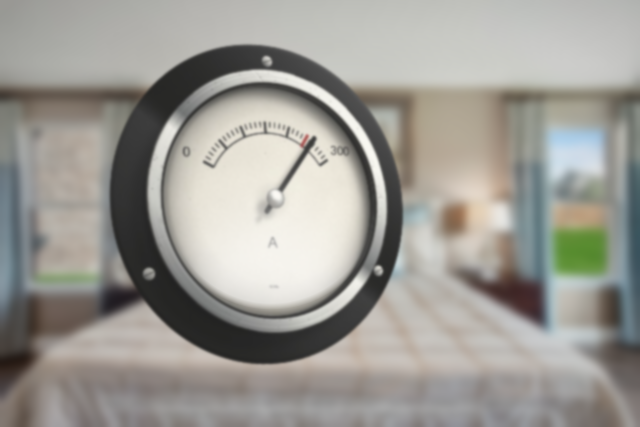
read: 250 A
